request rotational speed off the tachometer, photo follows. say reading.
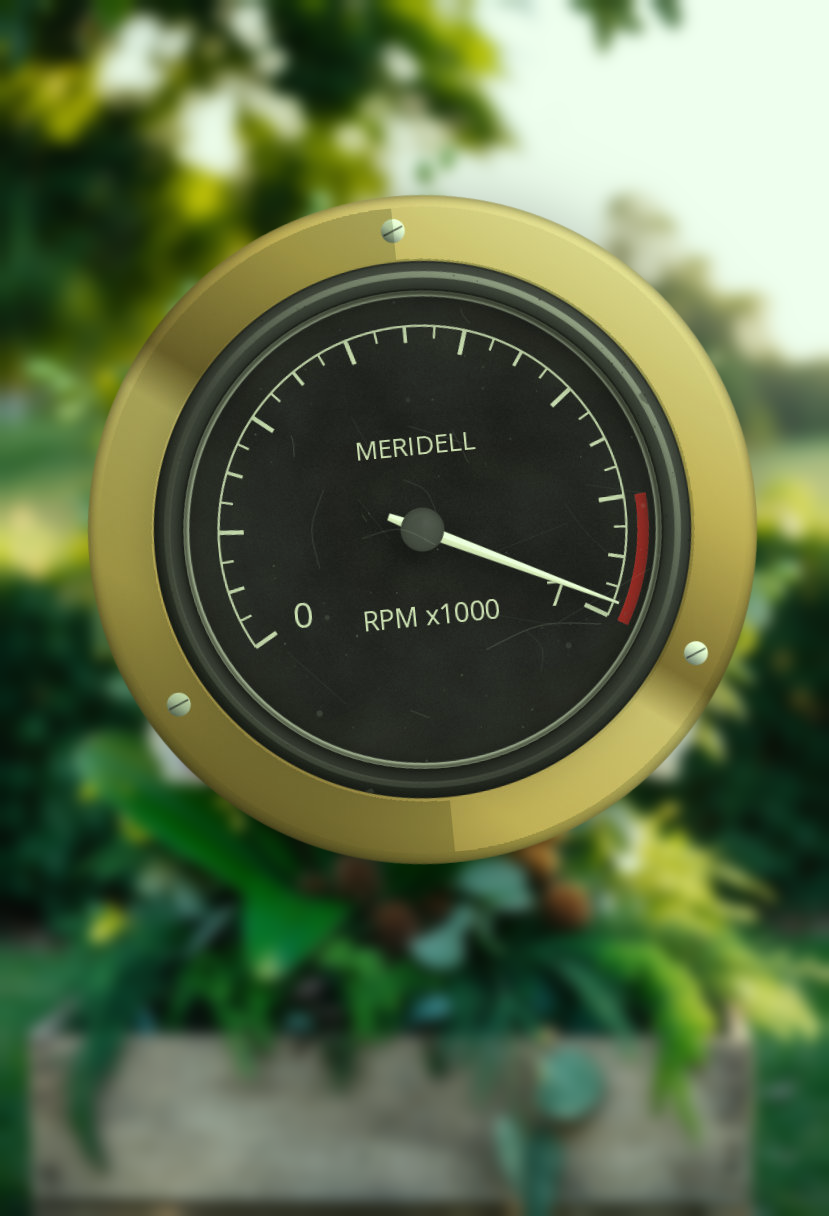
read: 6875 rpm
